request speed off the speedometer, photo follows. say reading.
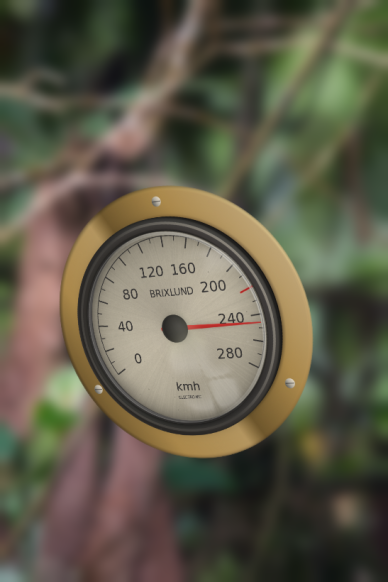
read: 245 km/h
